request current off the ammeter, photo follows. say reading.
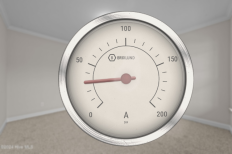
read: 30 A
